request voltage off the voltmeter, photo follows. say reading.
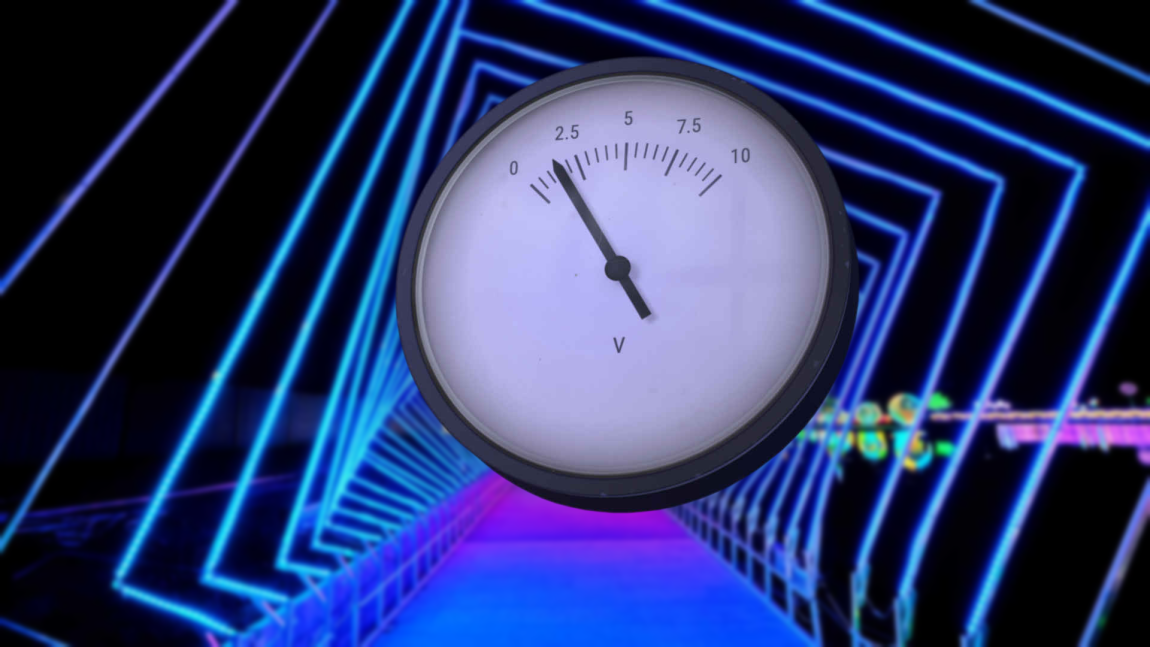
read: 1.5 V
